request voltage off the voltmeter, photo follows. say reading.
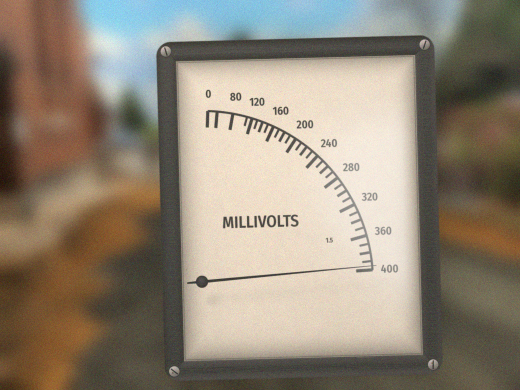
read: 395 mV
